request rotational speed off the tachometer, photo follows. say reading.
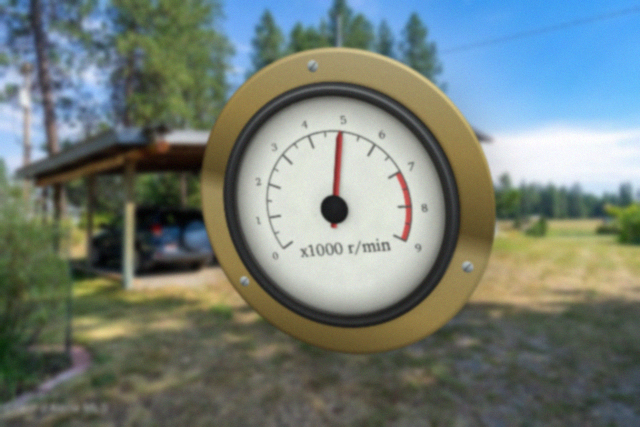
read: 5000 rpm
